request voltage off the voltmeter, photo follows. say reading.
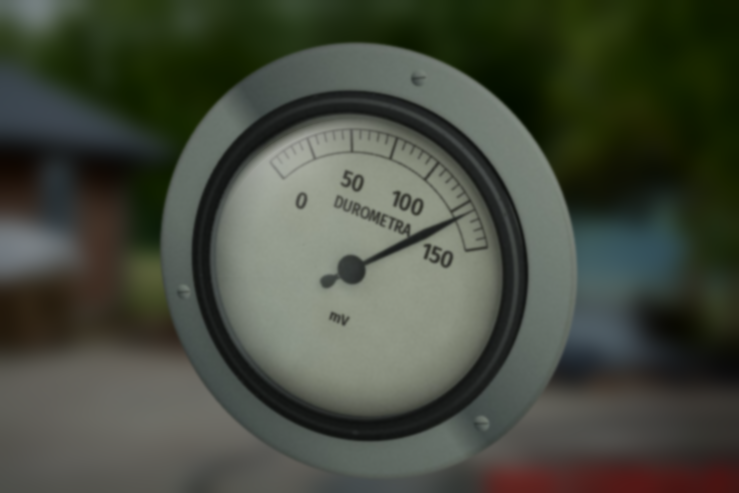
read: 130 mV
